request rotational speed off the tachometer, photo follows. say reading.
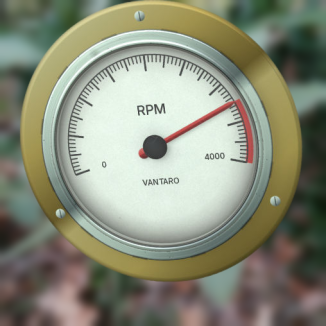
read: 3250 rpm
